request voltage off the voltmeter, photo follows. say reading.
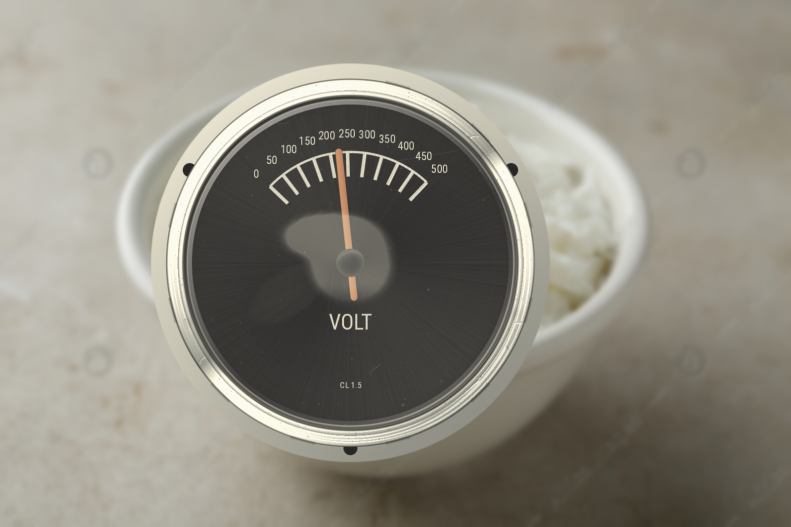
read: 225 V
